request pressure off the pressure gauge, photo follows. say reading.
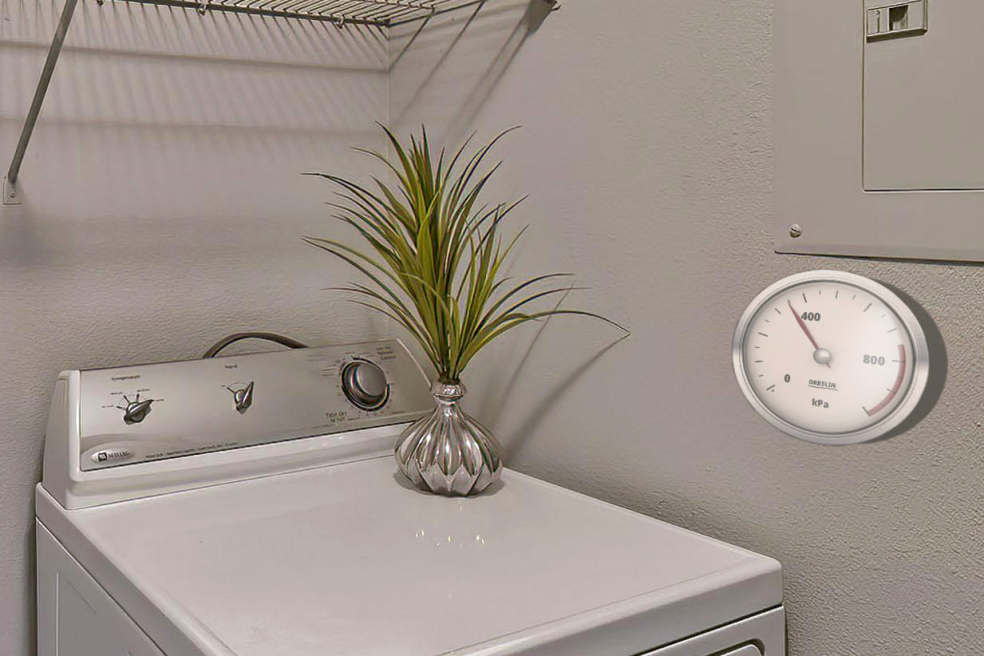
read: 350 kPa
